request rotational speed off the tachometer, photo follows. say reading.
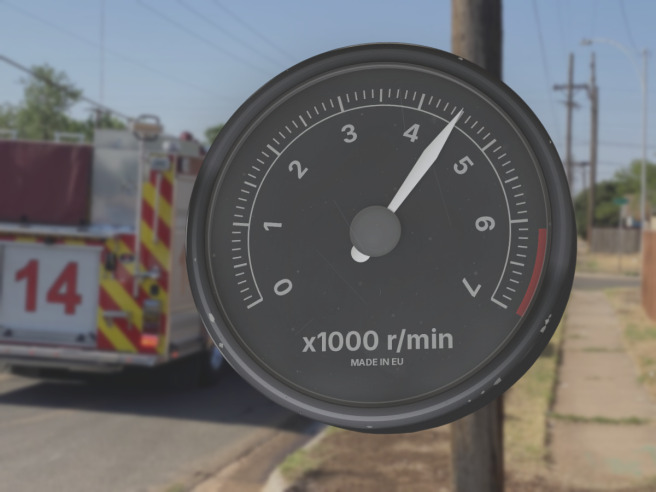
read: 4500 rpm
